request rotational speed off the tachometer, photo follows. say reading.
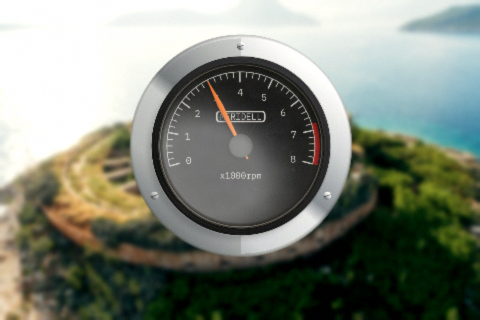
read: 3000 rpm
